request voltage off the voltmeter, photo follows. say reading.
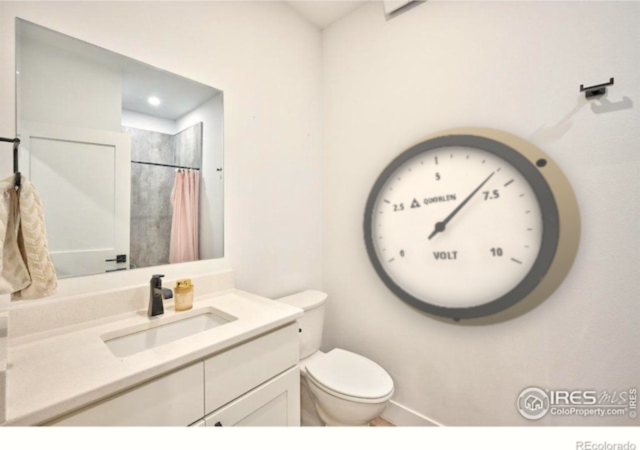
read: 7 V
